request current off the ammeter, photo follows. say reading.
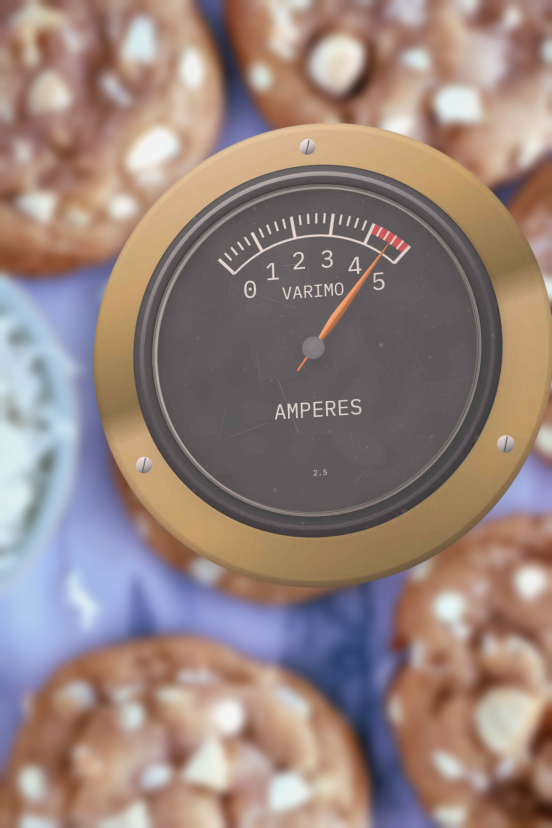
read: 4.6 A
